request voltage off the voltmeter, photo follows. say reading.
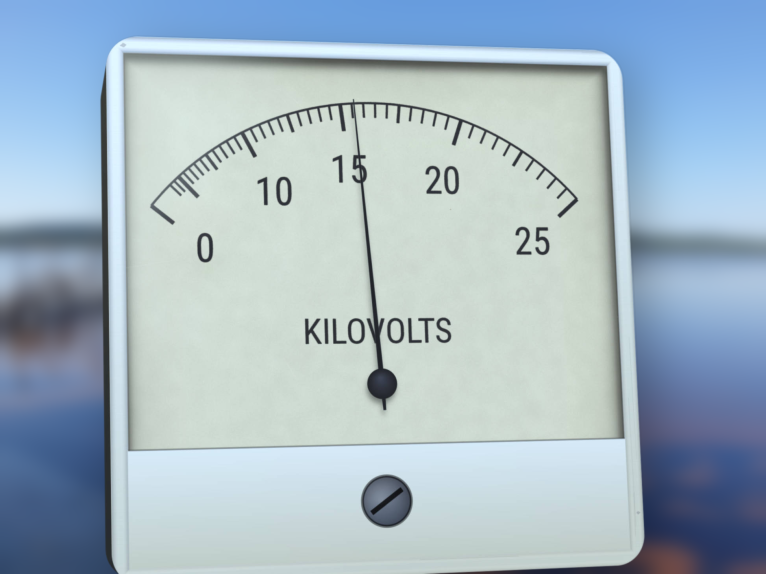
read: 15.5 kV
